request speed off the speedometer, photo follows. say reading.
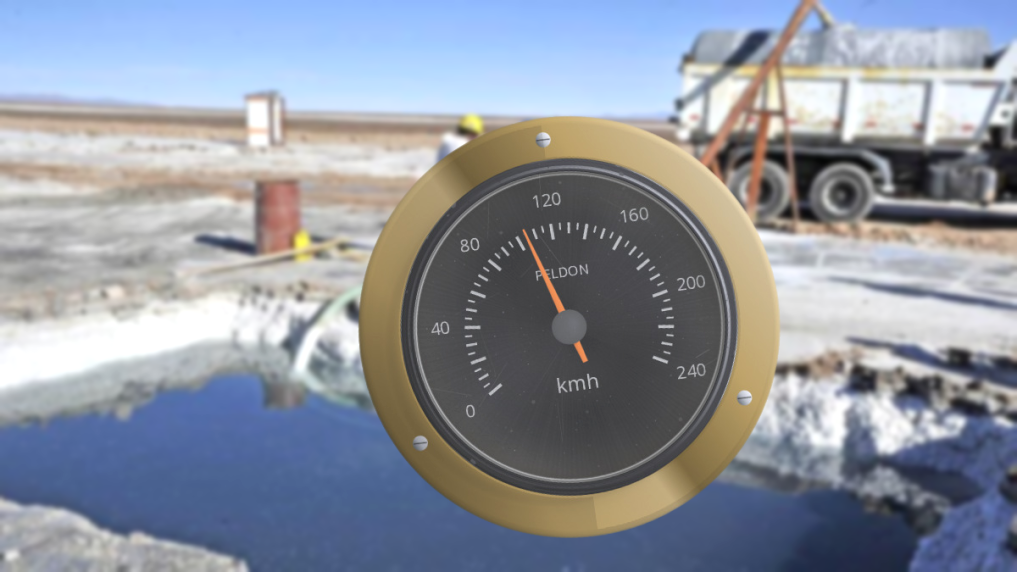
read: 105 km/h
